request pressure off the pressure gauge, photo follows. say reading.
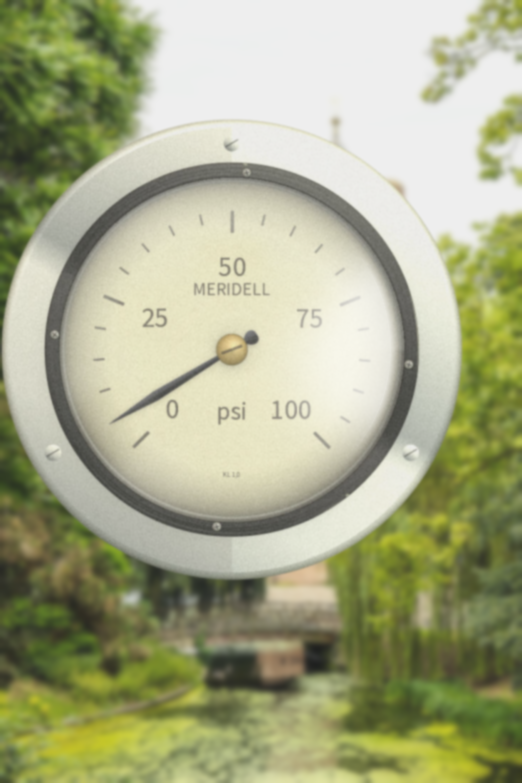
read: 5 psi
